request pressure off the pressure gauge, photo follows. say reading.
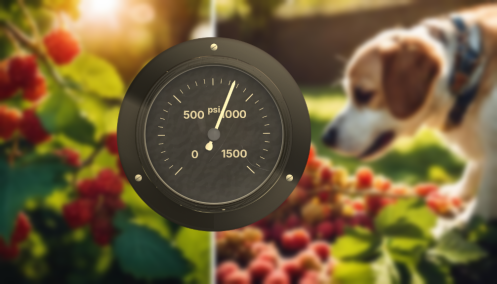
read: 875 psi
